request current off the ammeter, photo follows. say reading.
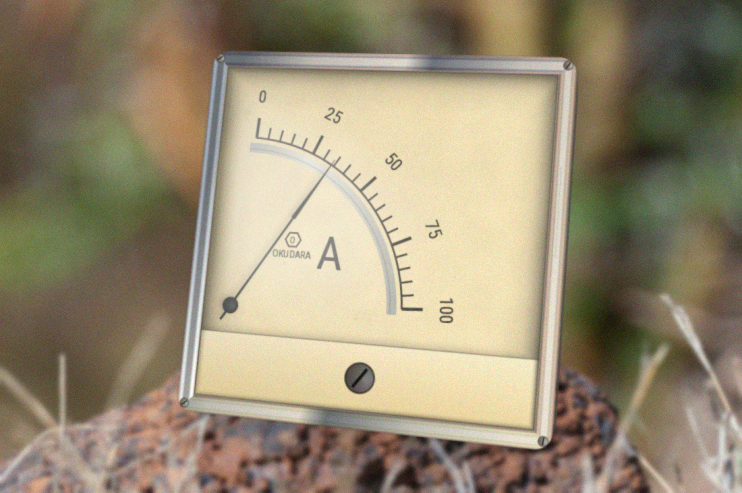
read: 35 A
